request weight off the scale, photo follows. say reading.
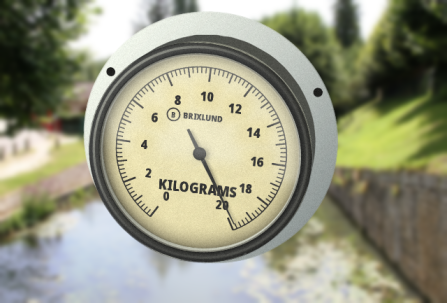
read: 19.8 kg
